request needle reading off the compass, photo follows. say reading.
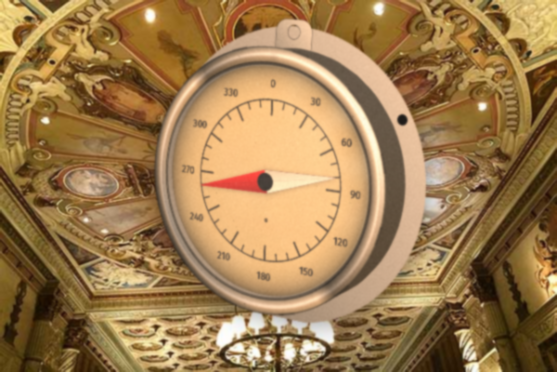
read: 260 °
